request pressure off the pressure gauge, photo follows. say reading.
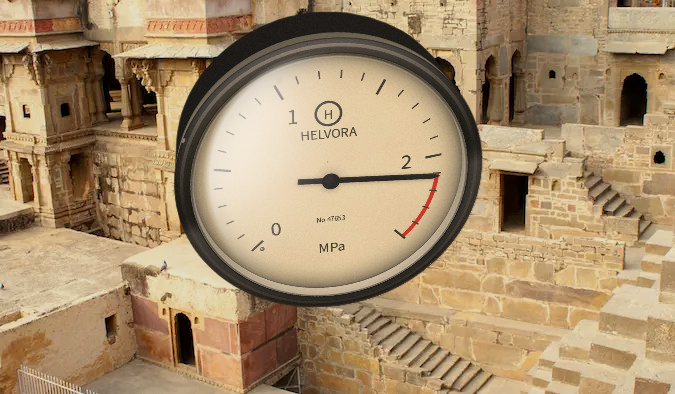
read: 2.1 MPa
